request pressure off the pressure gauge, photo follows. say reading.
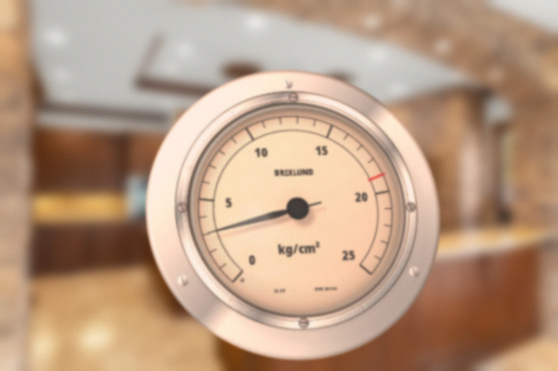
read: 3 kg/cm²
